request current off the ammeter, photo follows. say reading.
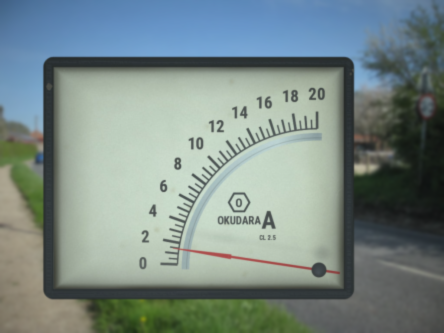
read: 1.5 A
